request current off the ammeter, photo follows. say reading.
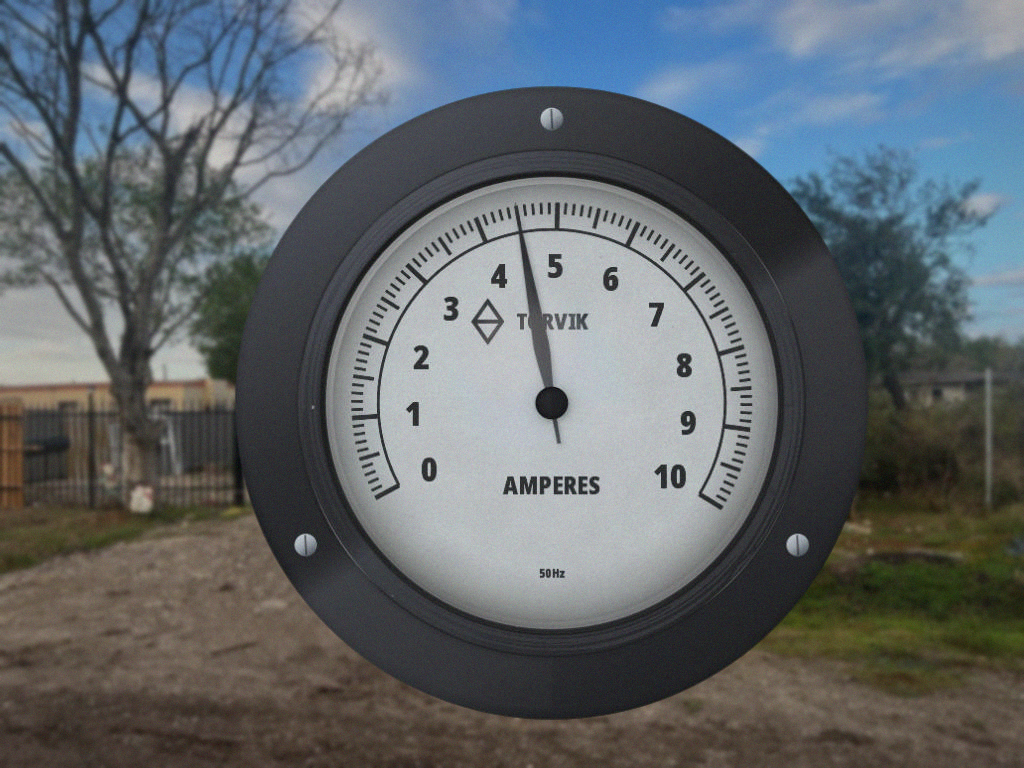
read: 4.5 A
